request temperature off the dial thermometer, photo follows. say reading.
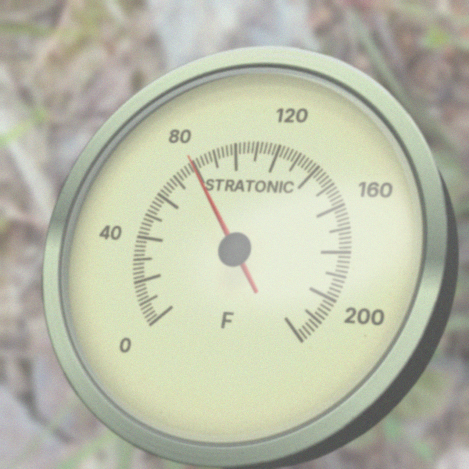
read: 80 °F
